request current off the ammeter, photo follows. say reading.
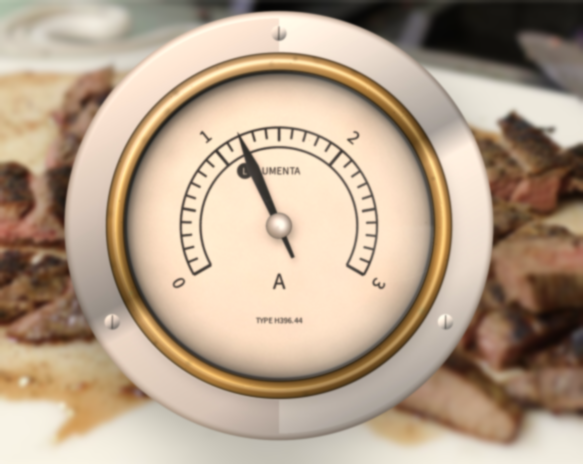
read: 1.2 A
